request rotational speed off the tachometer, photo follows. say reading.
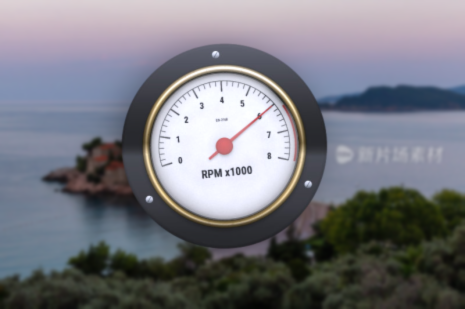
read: 6000 rpm
